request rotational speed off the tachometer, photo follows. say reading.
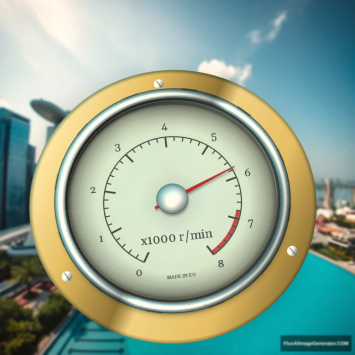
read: 5800 rpm
